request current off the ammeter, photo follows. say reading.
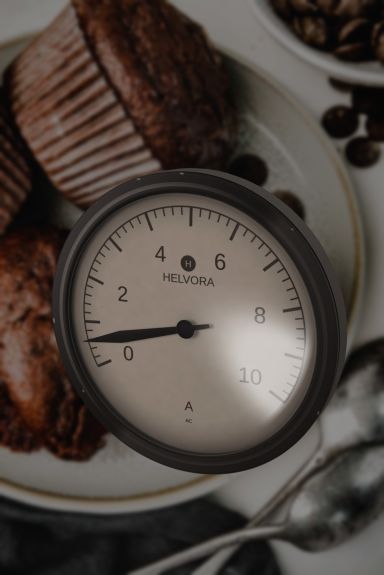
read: 0.6 A
